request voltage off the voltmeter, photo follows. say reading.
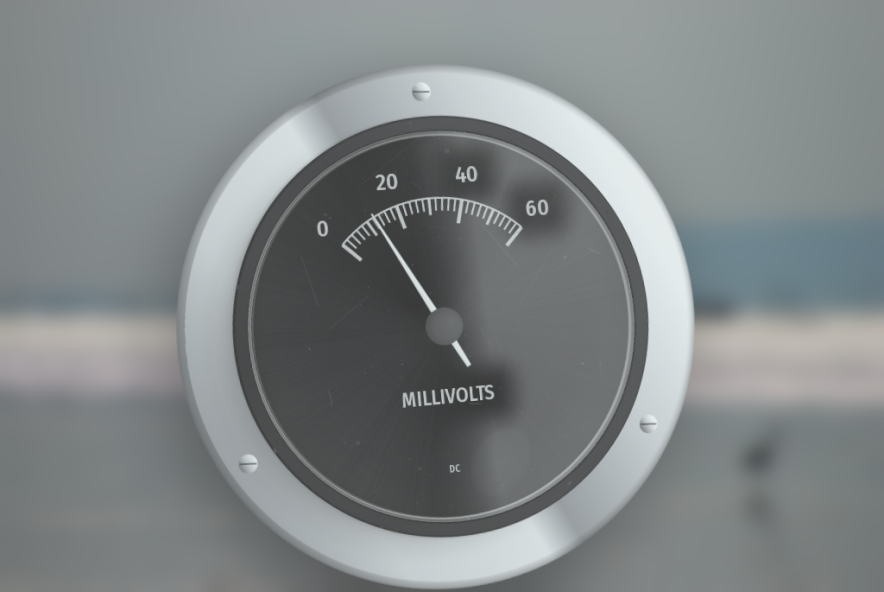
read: 12 mV
